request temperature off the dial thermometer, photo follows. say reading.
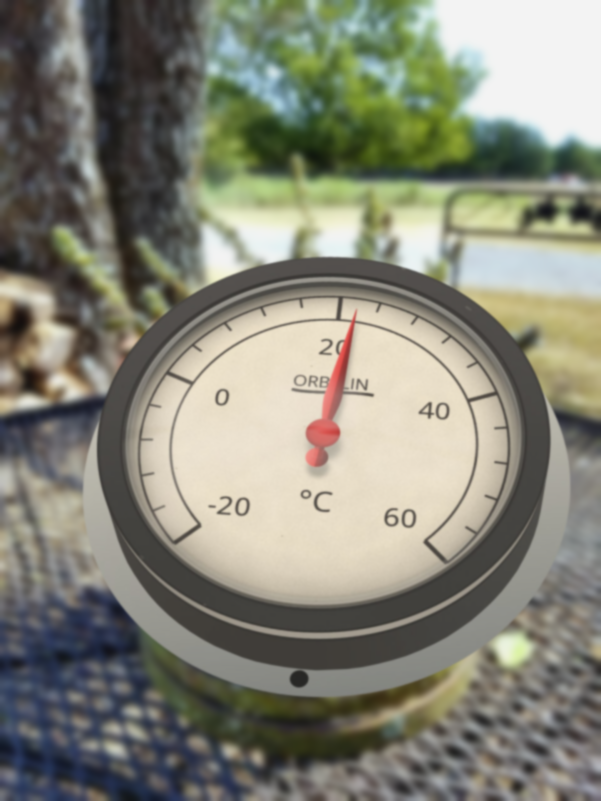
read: 22 °C
